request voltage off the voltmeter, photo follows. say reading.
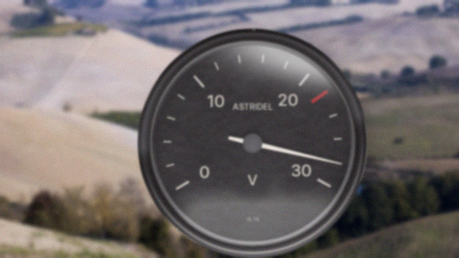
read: 28 V
